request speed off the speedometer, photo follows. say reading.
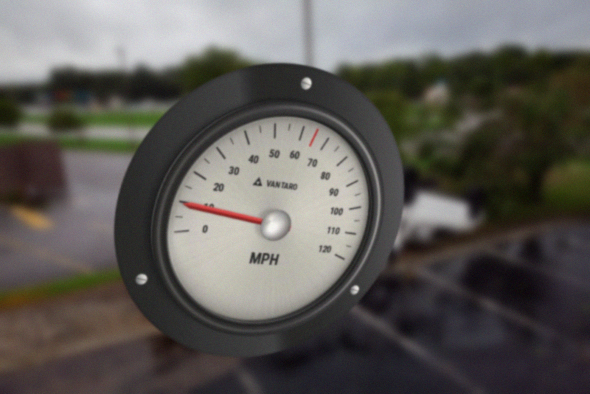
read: 10 mph
